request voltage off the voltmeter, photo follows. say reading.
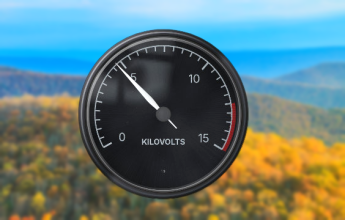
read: 4.75 kV
